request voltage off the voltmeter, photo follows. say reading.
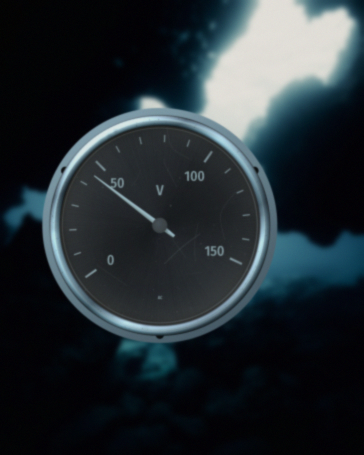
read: 45 V
